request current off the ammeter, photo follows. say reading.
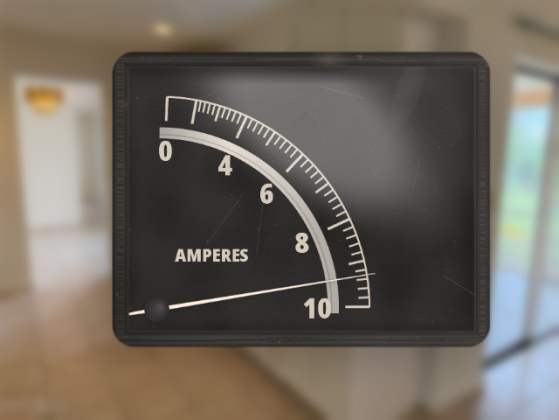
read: 9.3 A
